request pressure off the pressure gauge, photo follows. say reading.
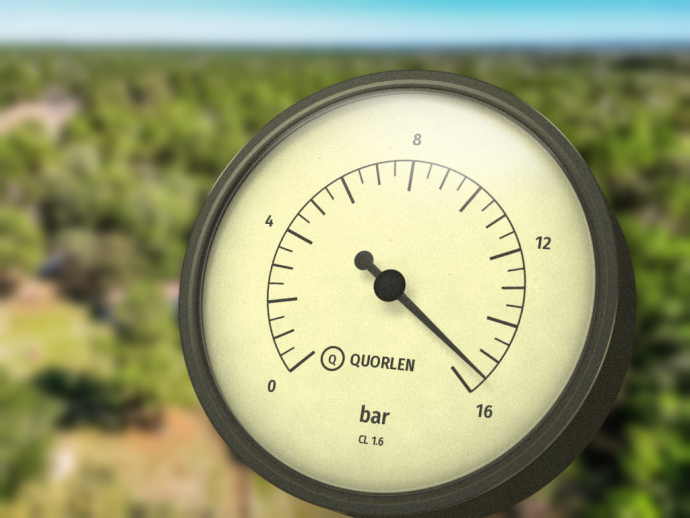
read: 15.5 bar
